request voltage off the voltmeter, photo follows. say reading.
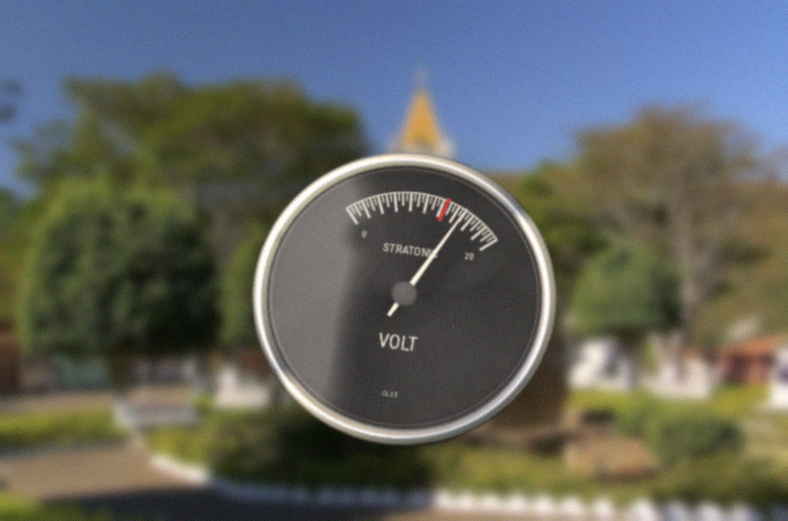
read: 15 V
